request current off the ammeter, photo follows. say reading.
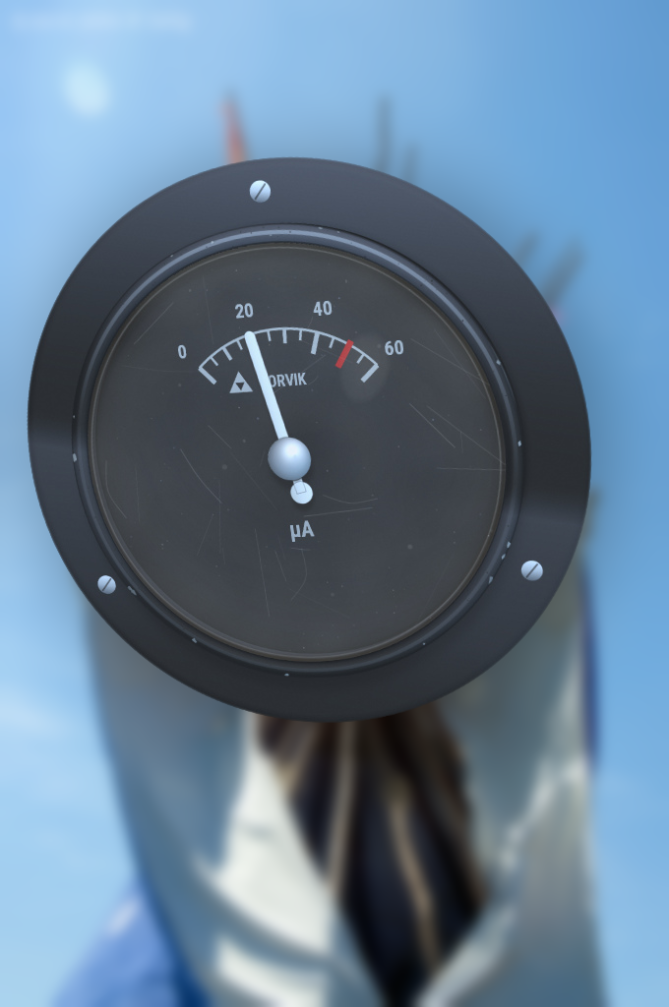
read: 20 µA
